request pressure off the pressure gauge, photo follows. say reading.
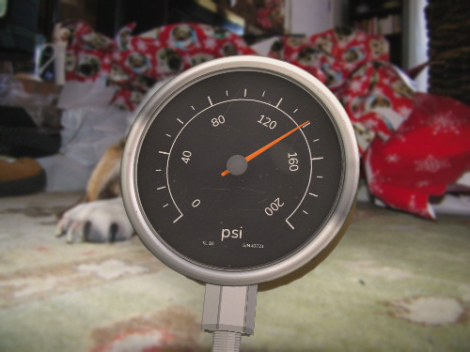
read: 140 psi
